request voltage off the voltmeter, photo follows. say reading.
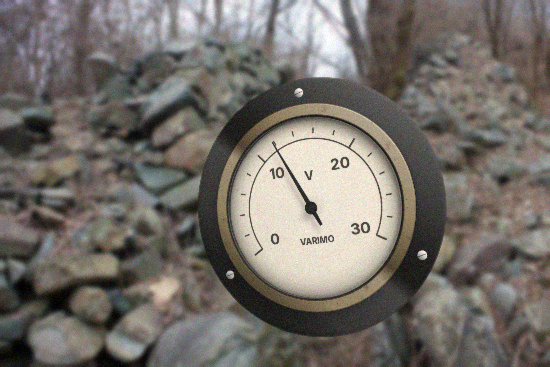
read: 12 V
